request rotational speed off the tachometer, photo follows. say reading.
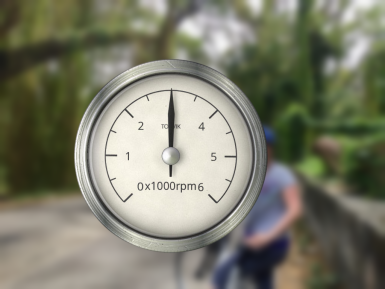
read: 3000 rpm
